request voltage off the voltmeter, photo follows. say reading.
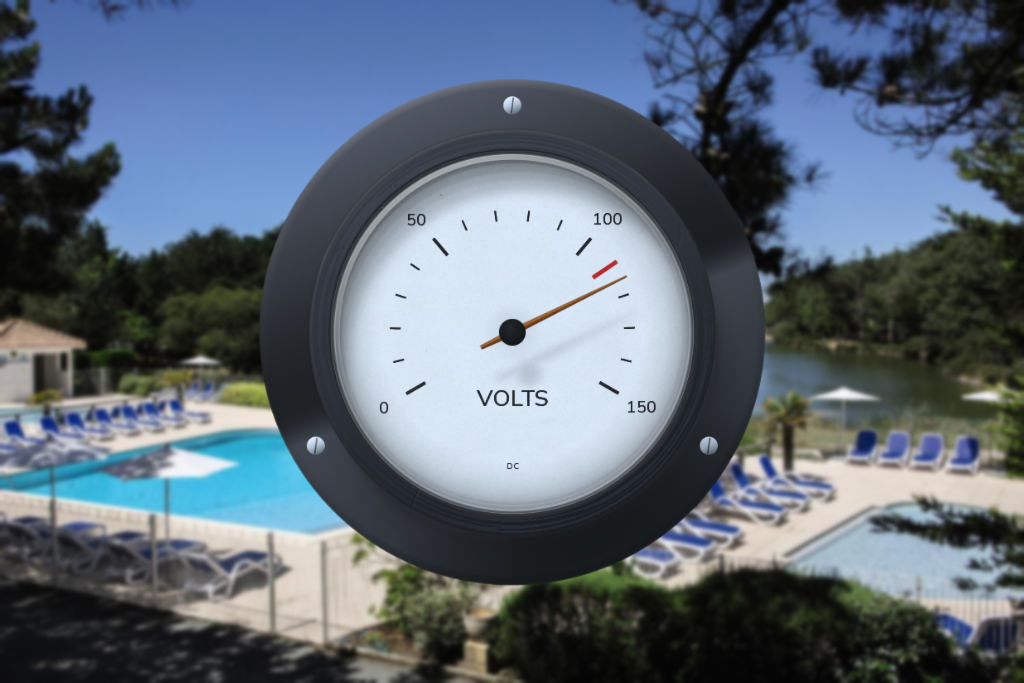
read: 115 V
